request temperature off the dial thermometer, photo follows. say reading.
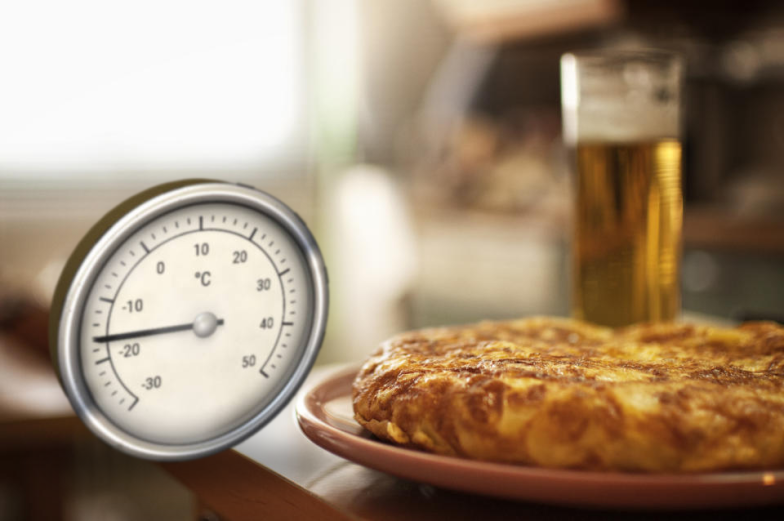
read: -16 °C
